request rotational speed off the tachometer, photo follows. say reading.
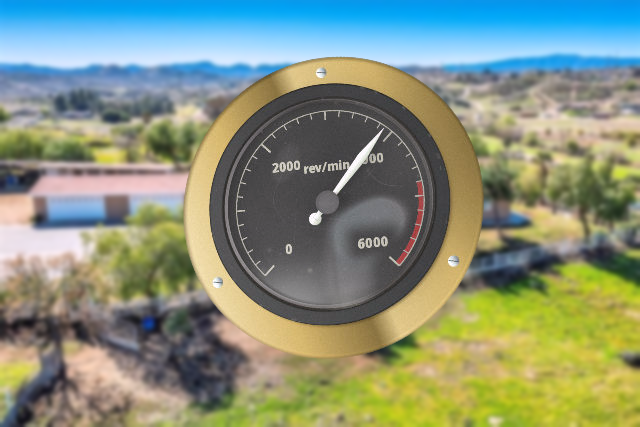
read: 3900 rpm
